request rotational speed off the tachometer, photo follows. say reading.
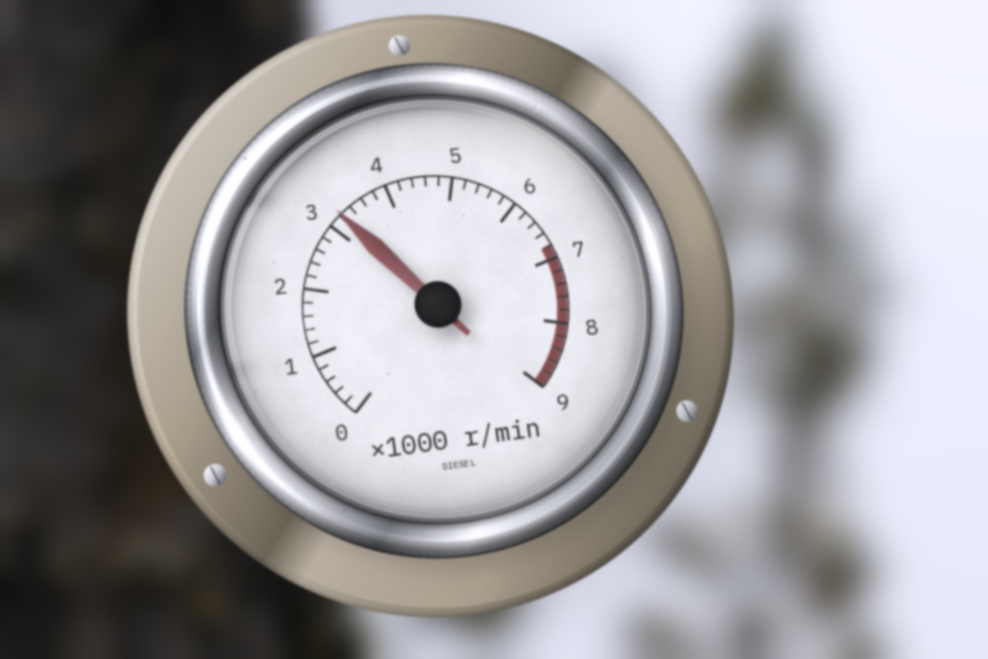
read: 3200 rpm
